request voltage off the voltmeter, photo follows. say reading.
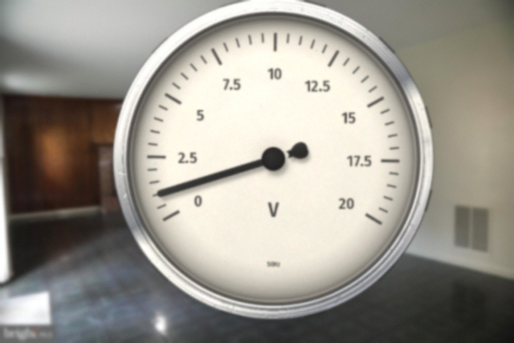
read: 1 V
